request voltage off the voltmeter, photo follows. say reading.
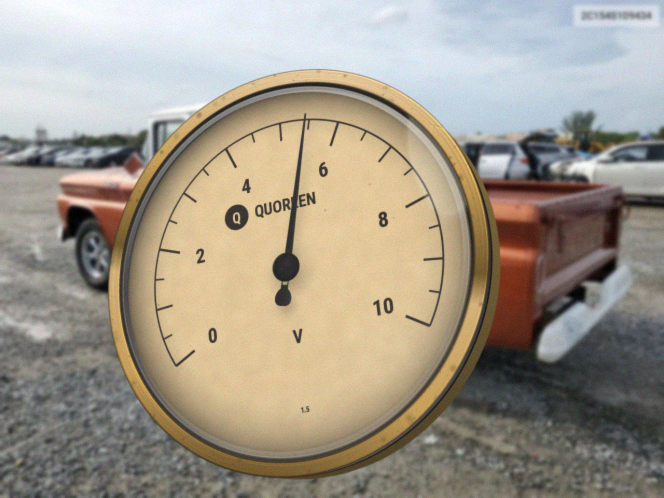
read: 5.5 V
